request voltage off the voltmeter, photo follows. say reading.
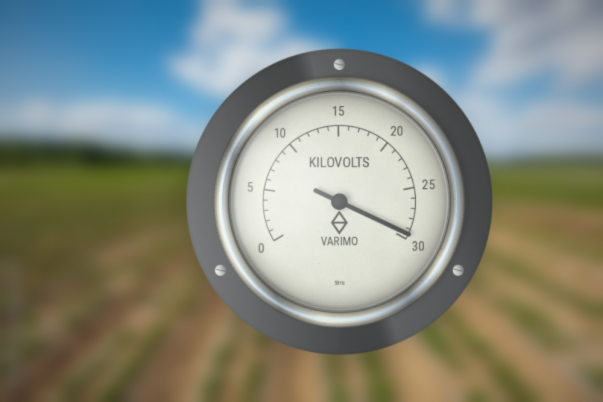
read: 29.5 kV
